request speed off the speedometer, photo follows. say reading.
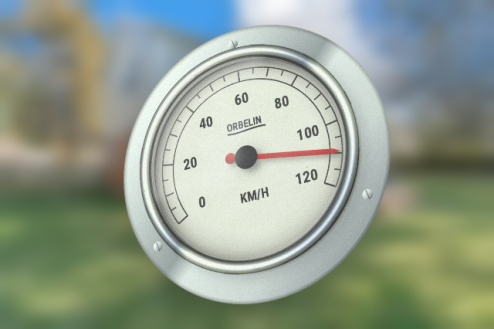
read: 110 km/h
